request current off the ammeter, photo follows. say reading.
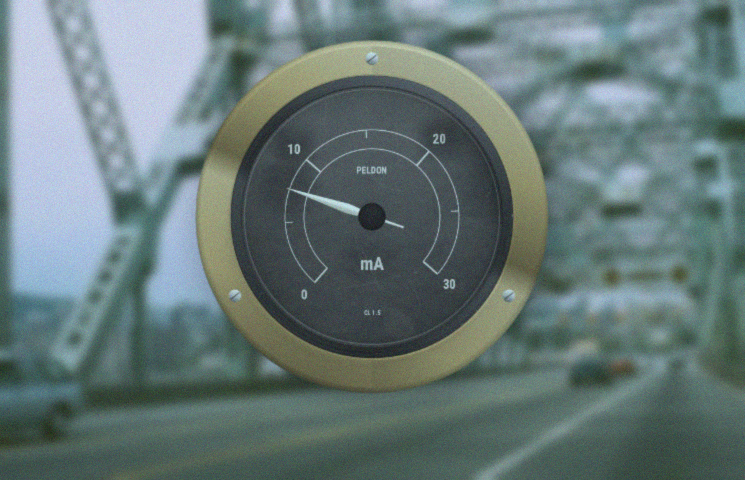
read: 7.5 mA
